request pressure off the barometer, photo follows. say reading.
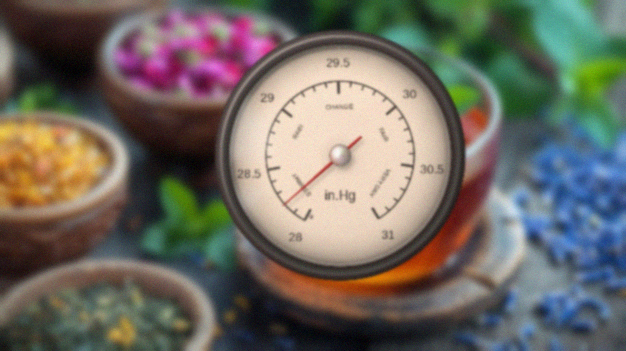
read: 28.2 inHg
